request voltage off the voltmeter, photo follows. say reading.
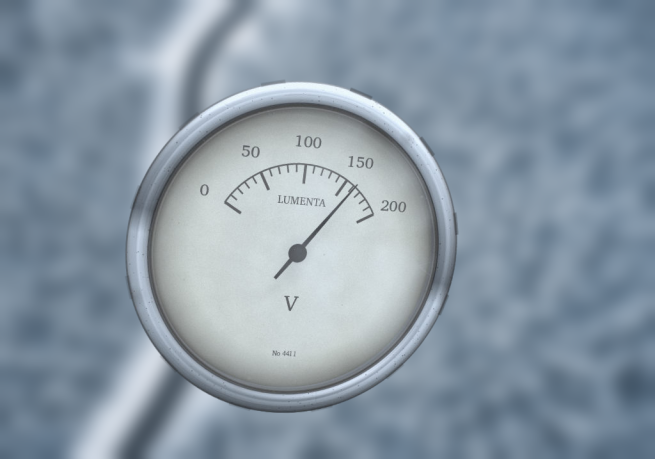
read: 160 V
